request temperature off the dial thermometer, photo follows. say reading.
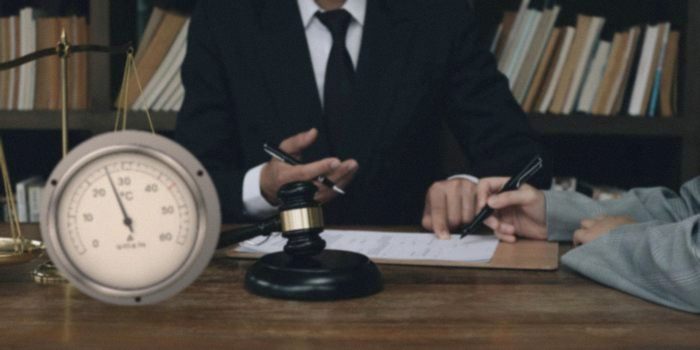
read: 26 °C
